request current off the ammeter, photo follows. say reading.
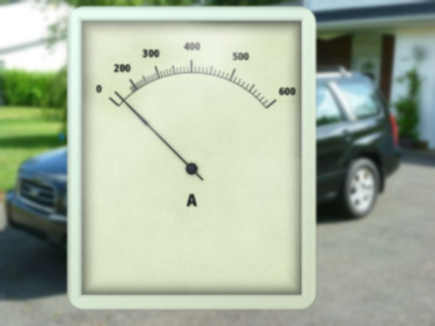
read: 100 A
